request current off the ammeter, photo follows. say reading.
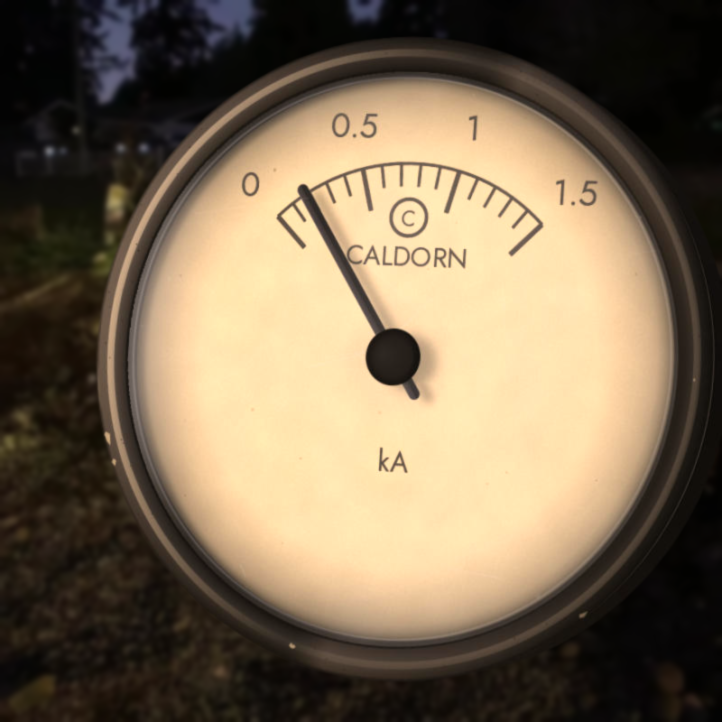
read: 0.2 kA
